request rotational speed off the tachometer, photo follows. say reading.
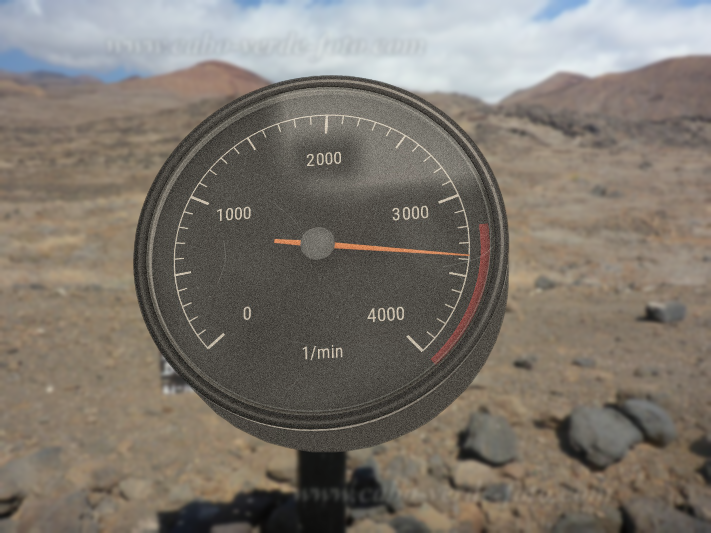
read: 3400 rpm
